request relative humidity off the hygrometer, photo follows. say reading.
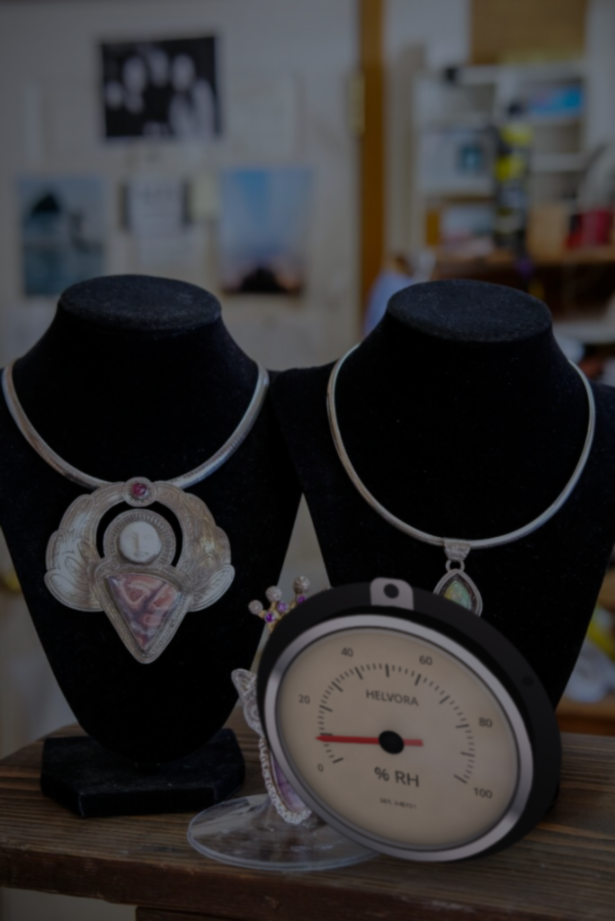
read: 10 %
